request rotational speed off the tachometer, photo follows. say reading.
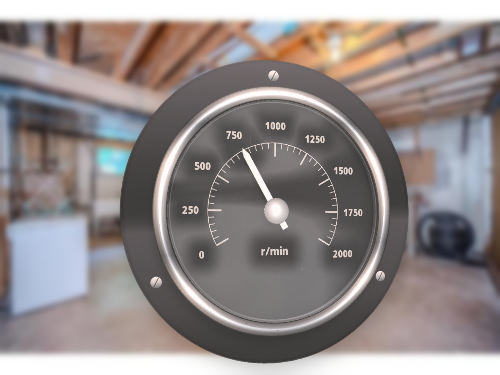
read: 750 rpm
